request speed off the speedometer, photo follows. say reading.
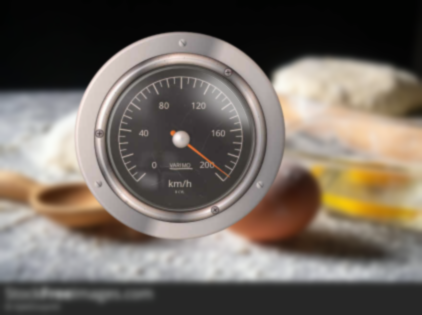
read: 195 km/h
